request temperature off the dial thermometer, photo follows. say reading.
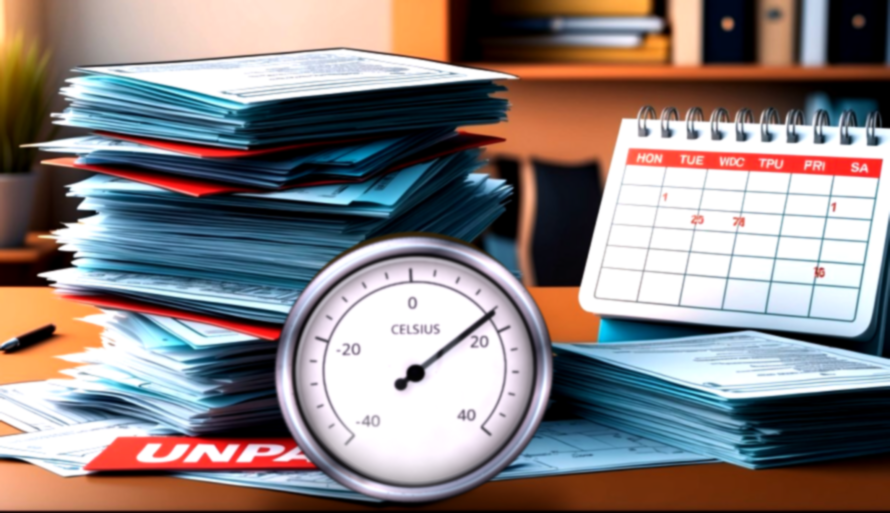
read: 16 °C
